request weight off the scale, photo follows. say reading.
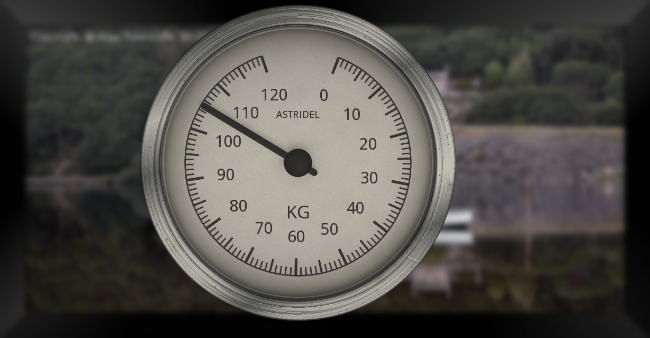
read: 105 kg
